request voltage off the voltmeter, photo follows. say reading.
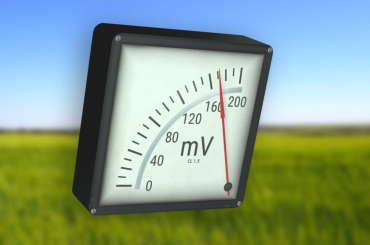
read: 170 mV
